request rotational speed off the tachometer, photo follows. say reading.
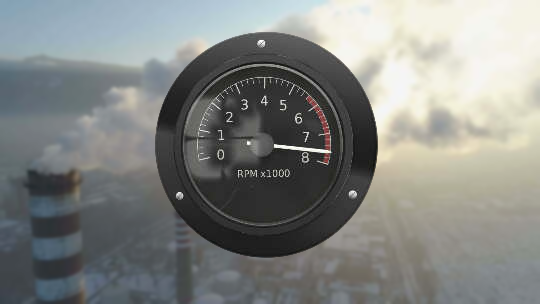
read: 7600 rpm
